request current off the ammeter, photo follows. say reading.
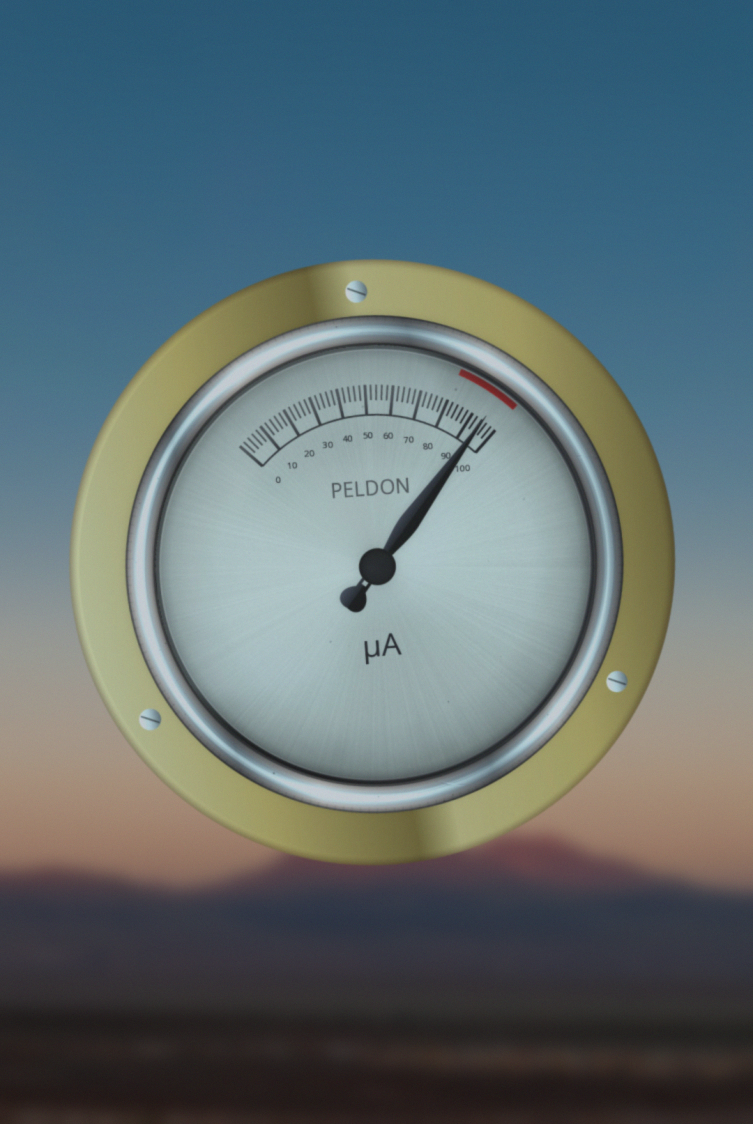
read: 94 µA
